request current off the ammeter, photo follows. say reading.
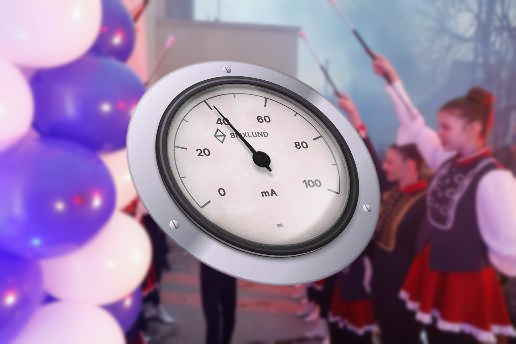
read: 40 mA
